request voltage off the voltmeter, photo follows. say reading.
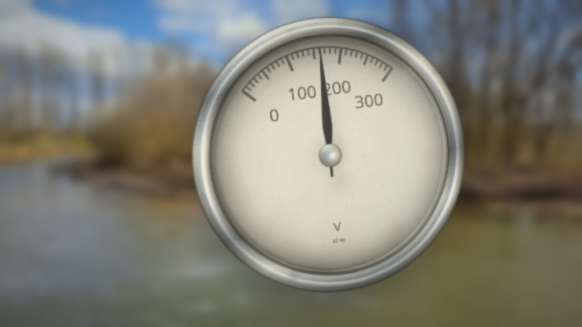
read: 160 V
